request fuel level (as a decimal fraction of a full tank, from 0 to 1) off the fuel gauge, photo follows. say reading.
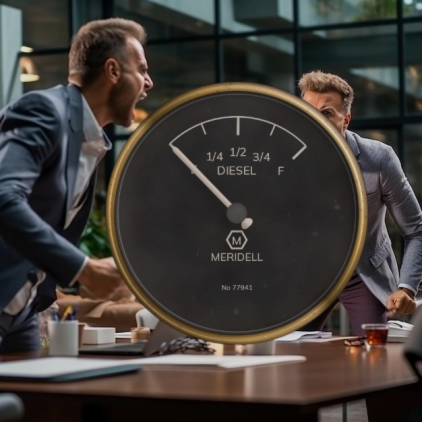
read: 0
